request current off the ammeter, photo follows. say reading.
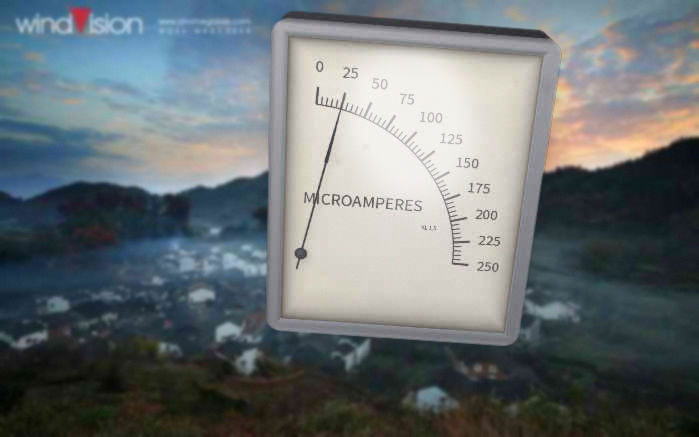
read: 25 µA
